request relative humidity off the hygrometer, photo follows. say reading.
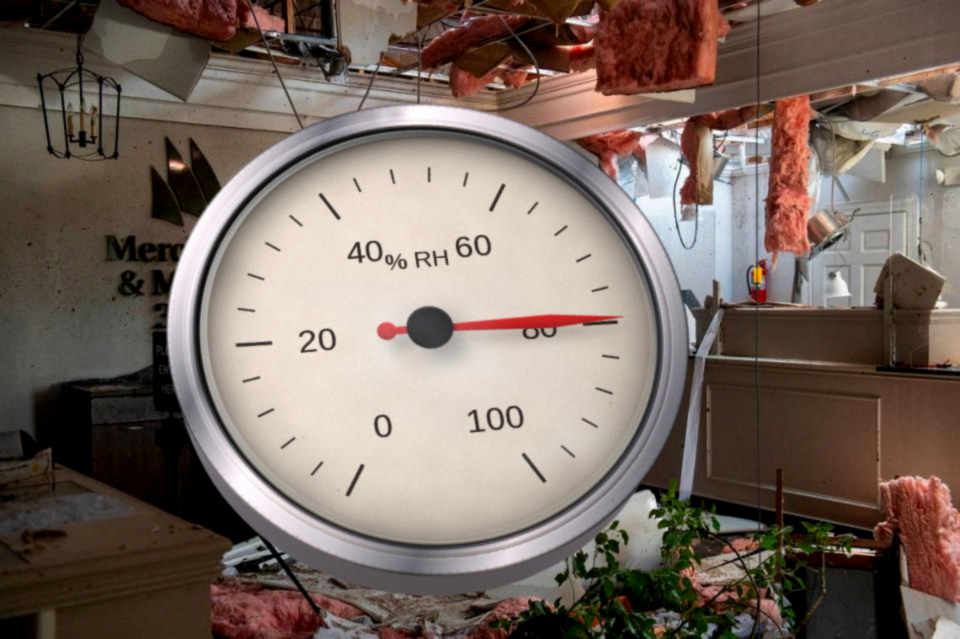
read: 80 %
